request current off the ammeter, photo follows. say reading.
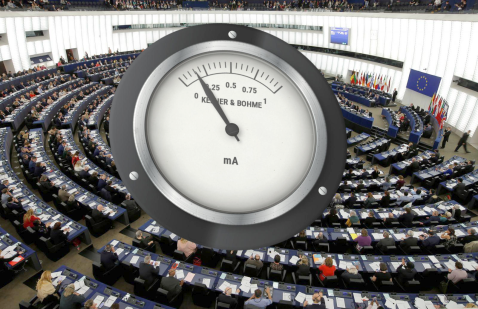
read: 0.15 mA
